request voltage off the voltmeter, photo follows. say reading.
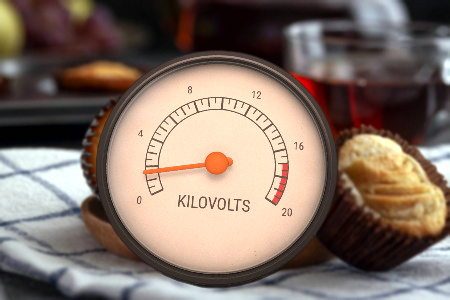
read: 1.5 kV
